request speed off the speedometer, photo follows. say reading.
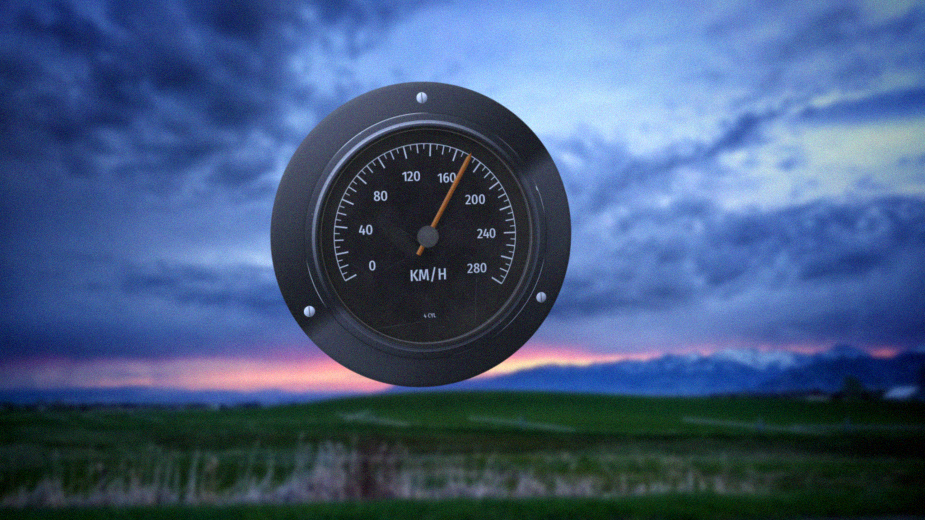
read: 170 km/h
